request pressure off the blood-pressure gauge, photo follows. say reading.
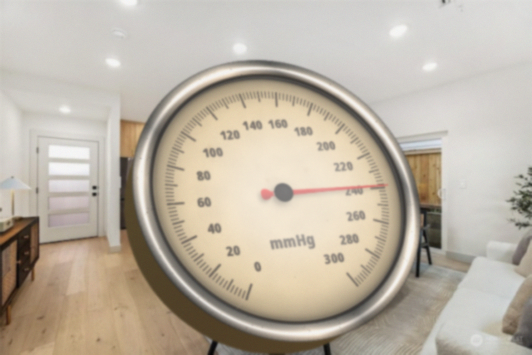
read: 240 mmHg
